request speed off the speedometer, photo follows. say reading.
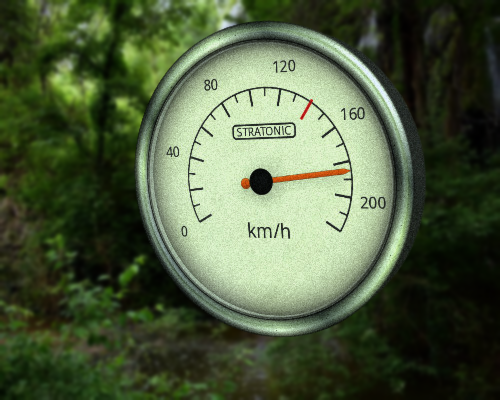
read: 185 km/h
